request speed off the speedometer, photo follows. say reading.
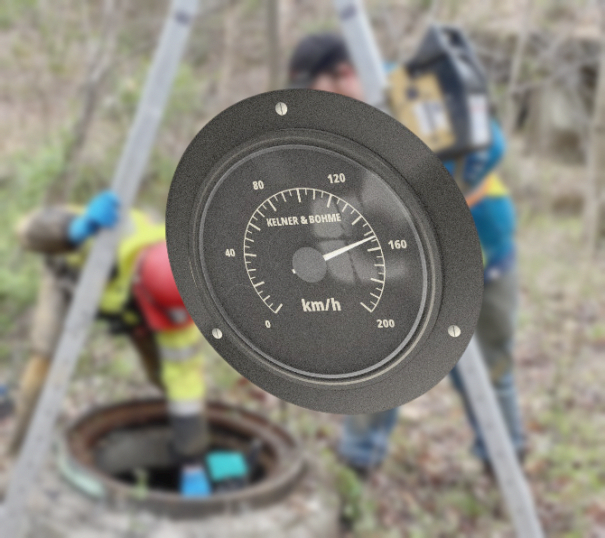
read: 152.5 km/h
